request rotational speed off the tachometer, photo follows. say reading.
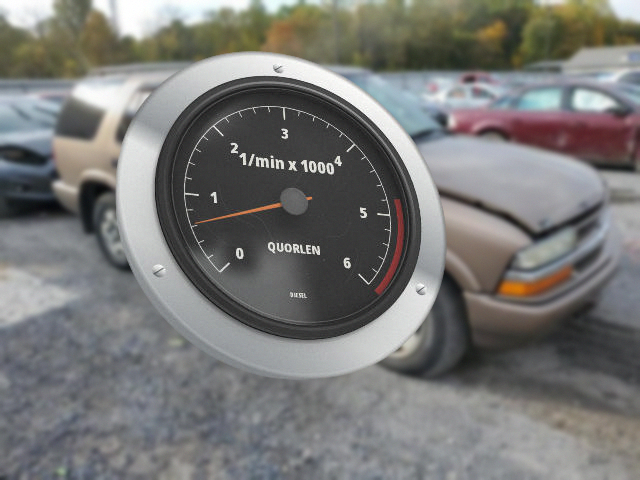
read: 600 rpm
